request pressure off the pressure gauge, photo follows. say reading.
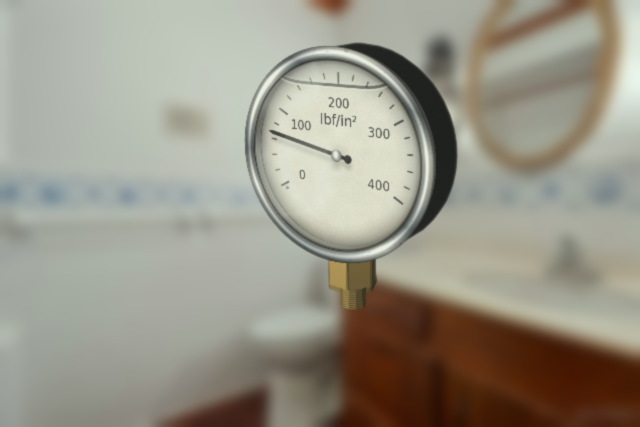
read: 70 psi
